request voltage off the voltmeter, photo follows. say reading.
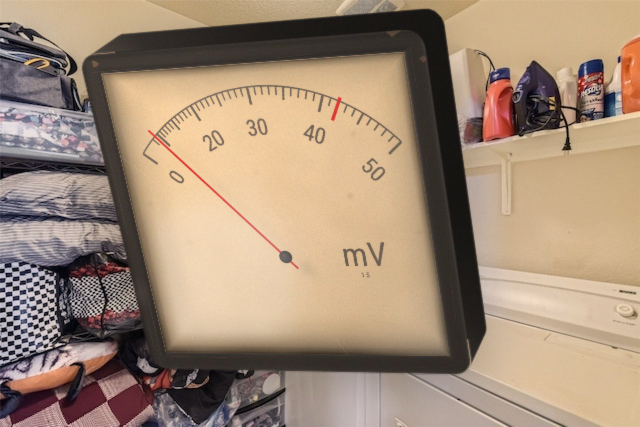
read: 10 mV
